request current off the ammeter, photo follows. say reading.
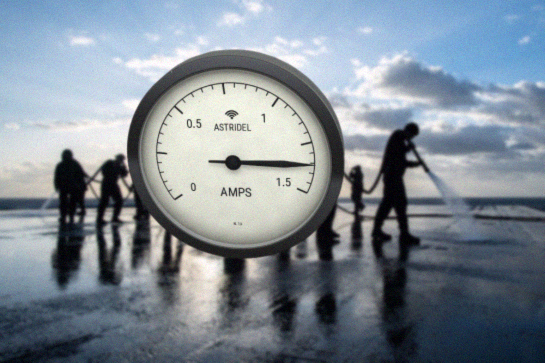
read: 1.35 A
